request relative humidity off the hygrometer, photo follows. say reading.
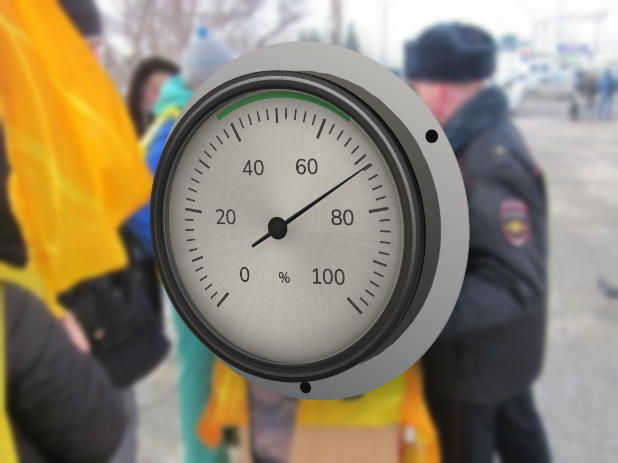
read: 72 %
